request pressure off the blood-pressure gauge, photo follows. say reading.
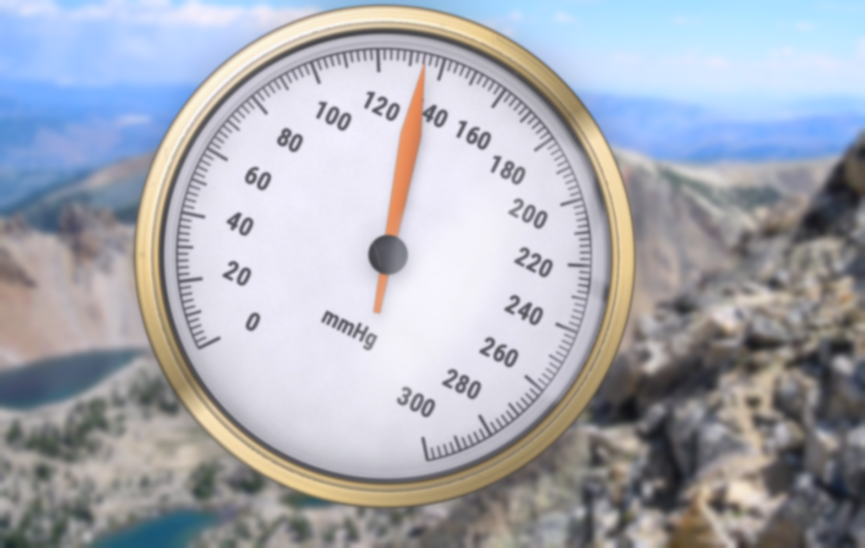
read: 134 mmHg
